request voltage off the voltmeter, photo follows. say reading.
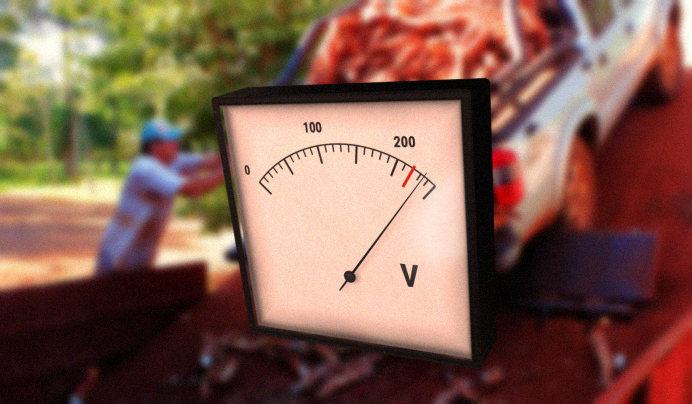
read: 235 V
